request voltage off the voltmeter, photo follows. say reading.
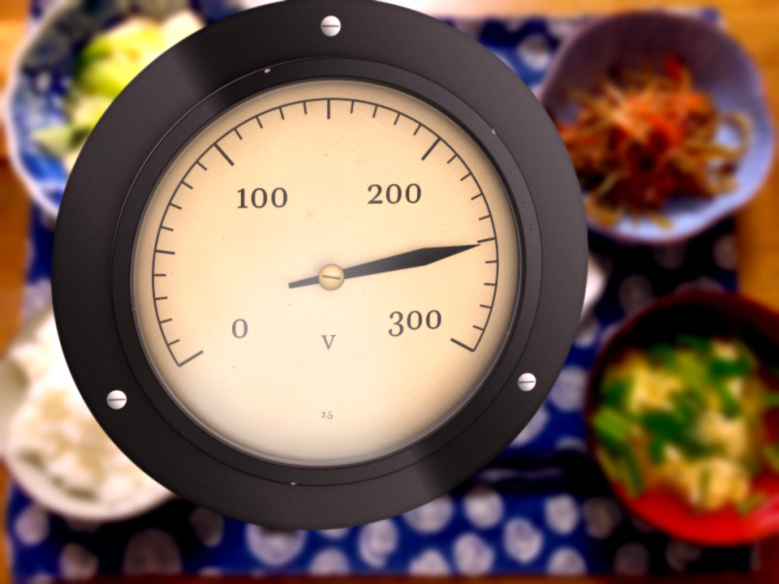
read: 250 V
